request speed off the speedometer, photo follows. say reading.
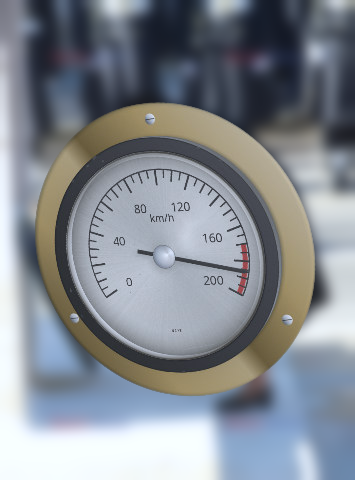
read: 185 km/h
